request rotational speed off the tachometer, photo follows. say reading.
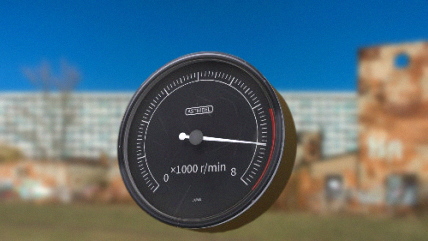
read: 7000 rpm
